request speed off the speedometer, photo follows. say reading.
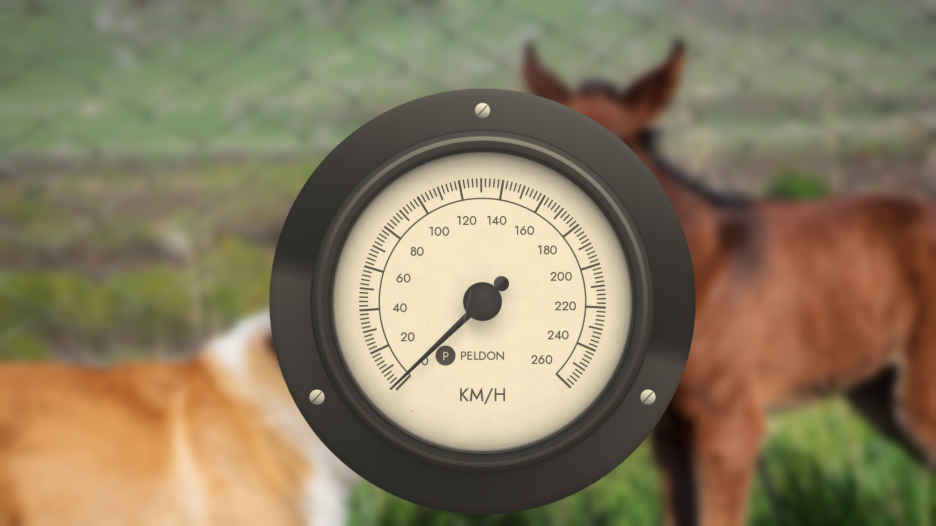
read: 2 km/h
